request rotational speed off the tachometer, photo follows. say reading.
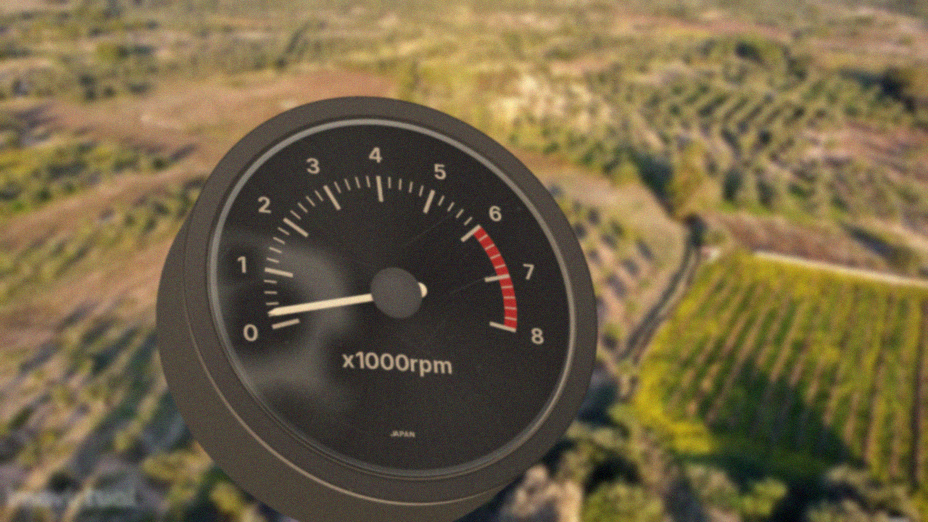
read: 200 rpm
